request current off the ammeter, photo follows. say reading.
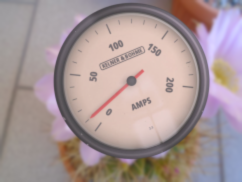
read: 10 A
